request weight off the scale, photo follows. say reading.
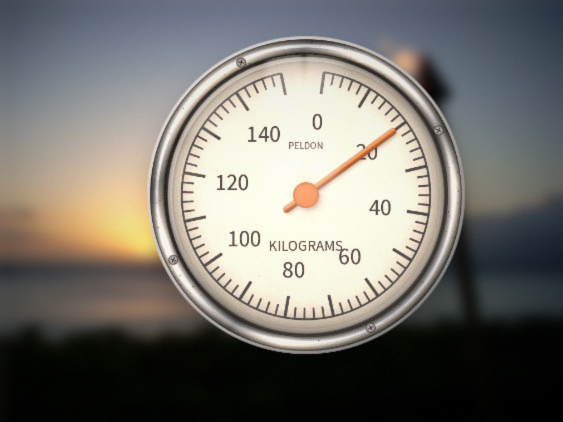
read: 20 kg
